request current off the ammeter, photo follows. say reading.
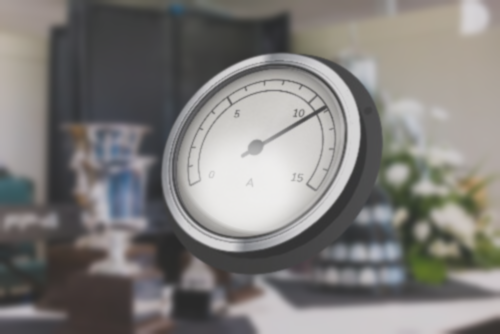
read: 11 A
